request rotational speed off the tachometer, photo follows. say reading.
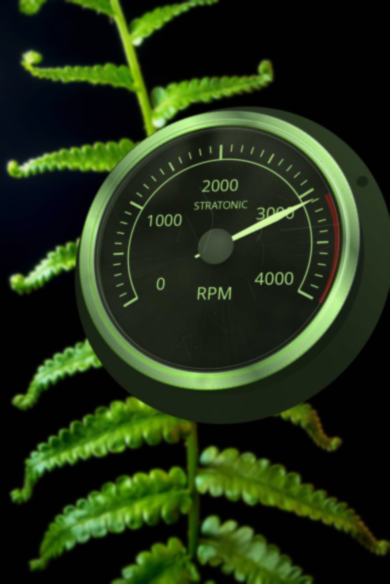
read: 3100 rpm
